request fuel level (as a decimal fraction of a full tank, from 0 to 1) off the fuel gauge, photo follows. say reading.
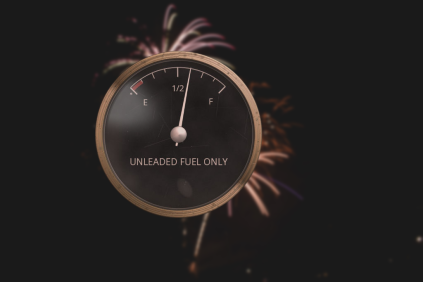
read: 0.625
